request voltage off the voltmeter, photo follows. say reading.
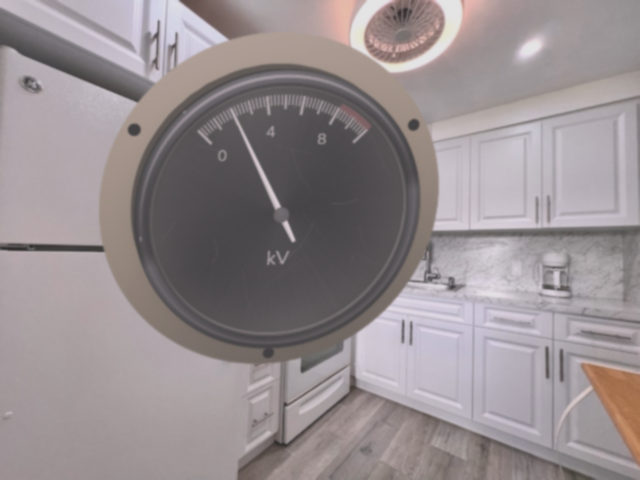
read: 2 kV
